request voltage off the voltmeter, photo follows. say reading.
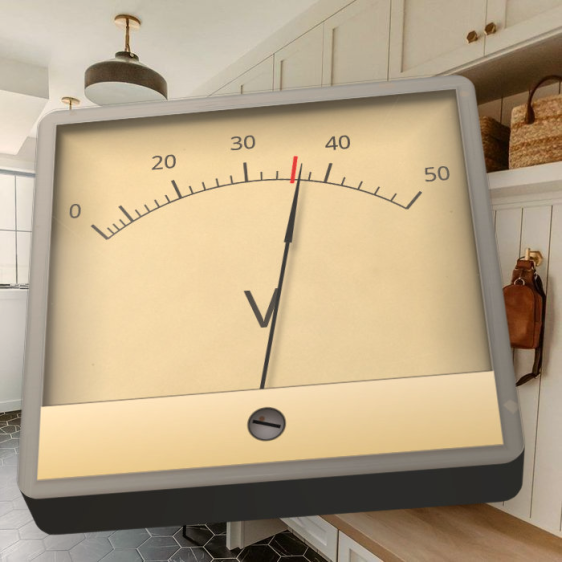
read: 37 V
